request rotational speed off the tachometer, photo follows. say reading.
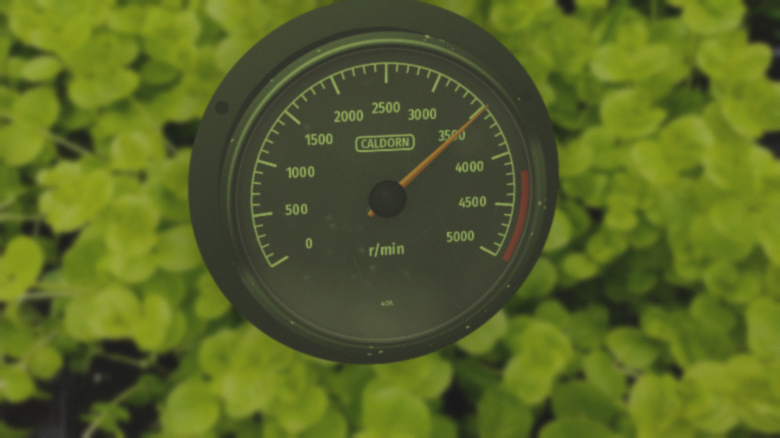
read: 3500 rpm
